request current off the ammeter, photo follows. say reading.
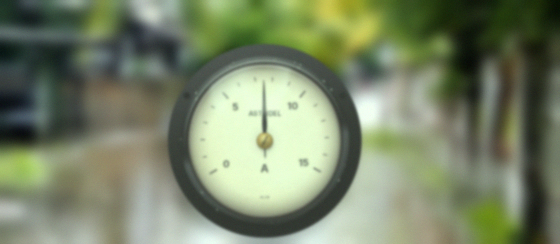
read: 7.5 A
